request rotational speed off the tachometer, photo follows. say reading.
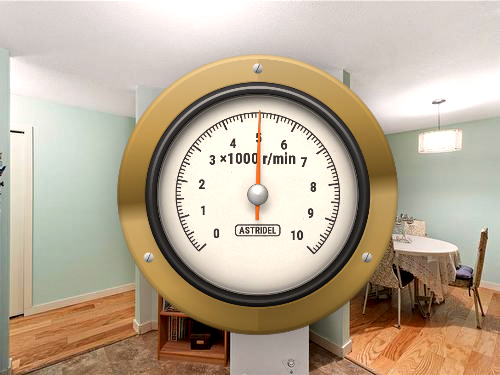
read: 5000 rpm
